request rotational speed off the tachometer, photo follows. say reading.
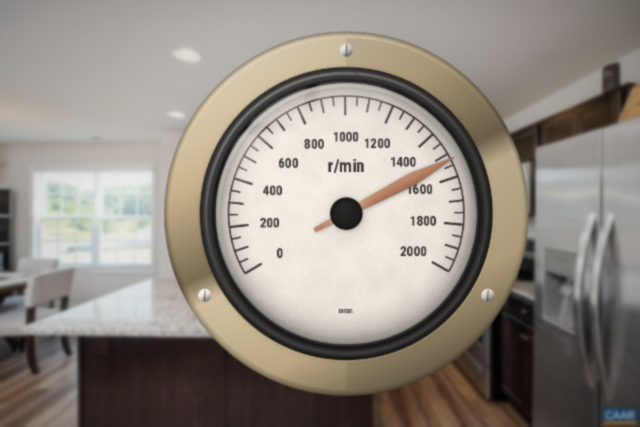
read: 1525 rpm
